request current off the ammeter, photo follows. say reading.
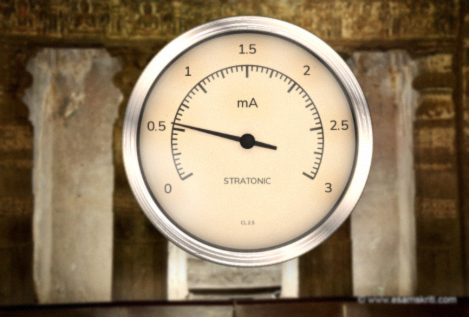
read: 0.55 mA
